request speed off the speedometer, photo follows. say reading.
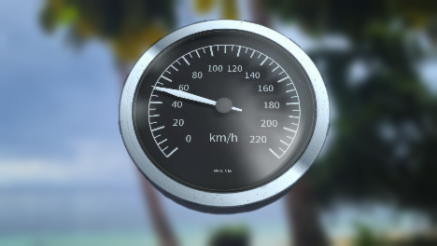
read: 50 km/h
